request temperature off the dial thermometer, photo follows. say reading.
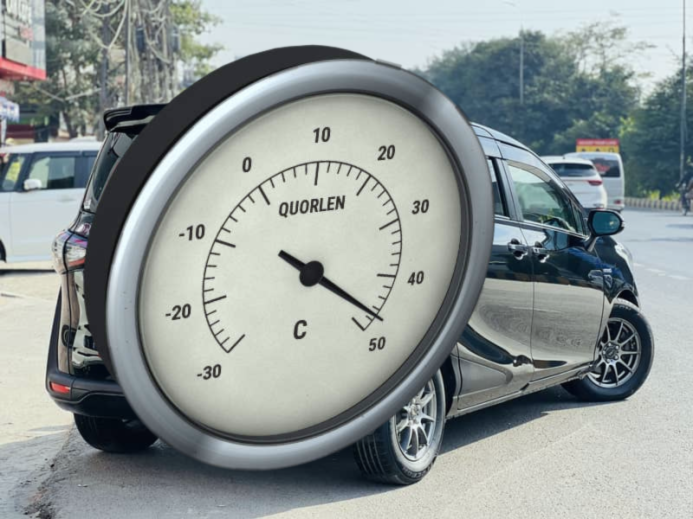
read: 47 °C
